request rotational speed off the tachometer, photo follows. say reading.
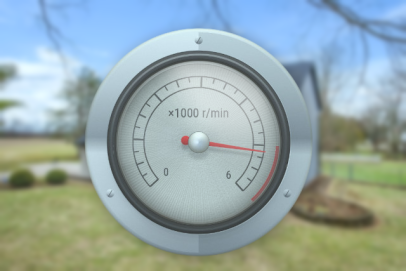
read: 5125 rpm
